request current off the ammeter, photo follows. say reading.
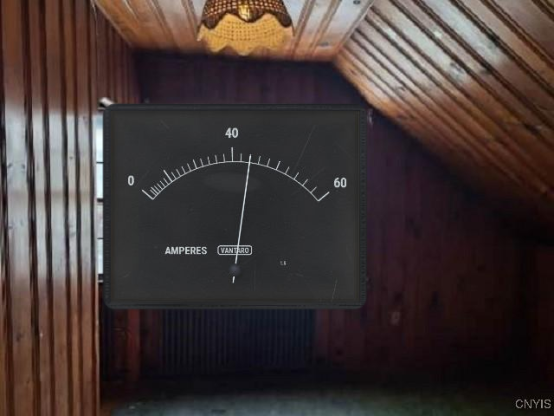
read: 44 A
